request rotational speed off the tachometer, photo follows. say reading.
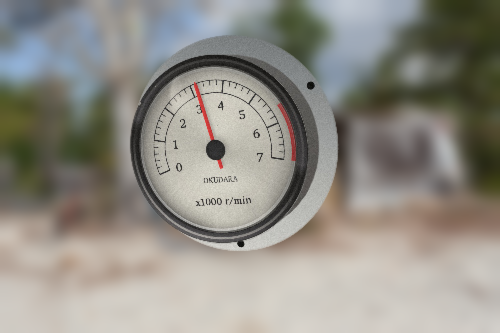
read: 3200 rpm
